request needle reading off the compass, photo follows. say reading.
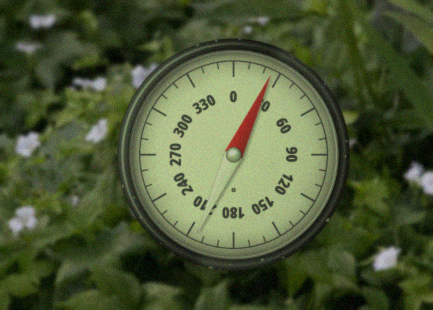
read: 25 °
